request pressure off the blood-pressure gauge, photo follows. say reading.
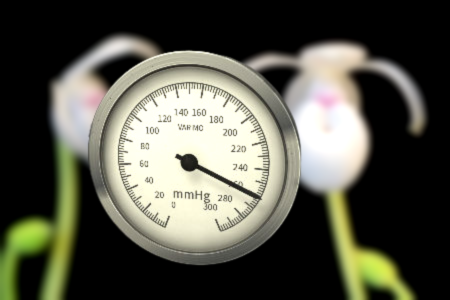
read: 260 mmHg
